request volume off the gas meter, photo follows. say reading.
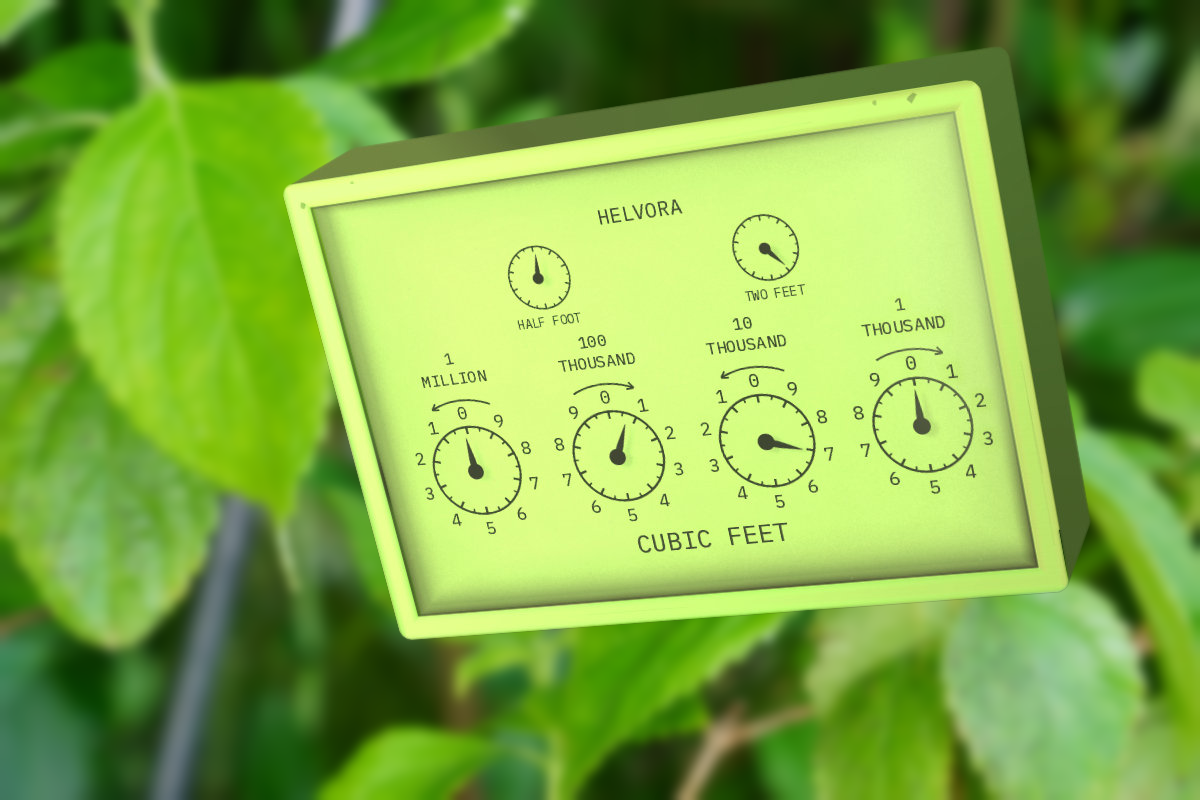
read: 7000 ft³
